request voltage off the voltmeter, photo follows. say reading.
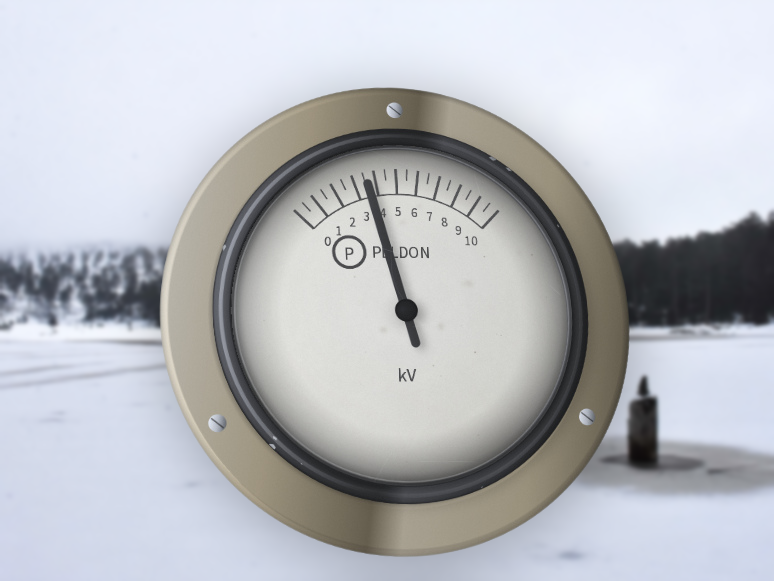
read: 3.5 kV
